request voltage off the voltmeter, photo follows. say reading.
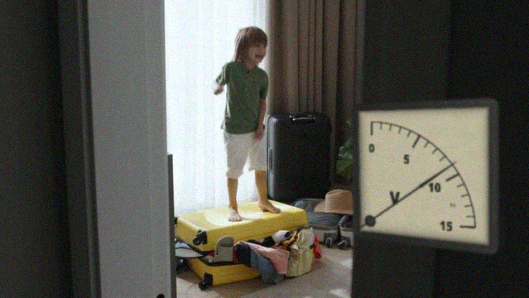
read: 9 V
